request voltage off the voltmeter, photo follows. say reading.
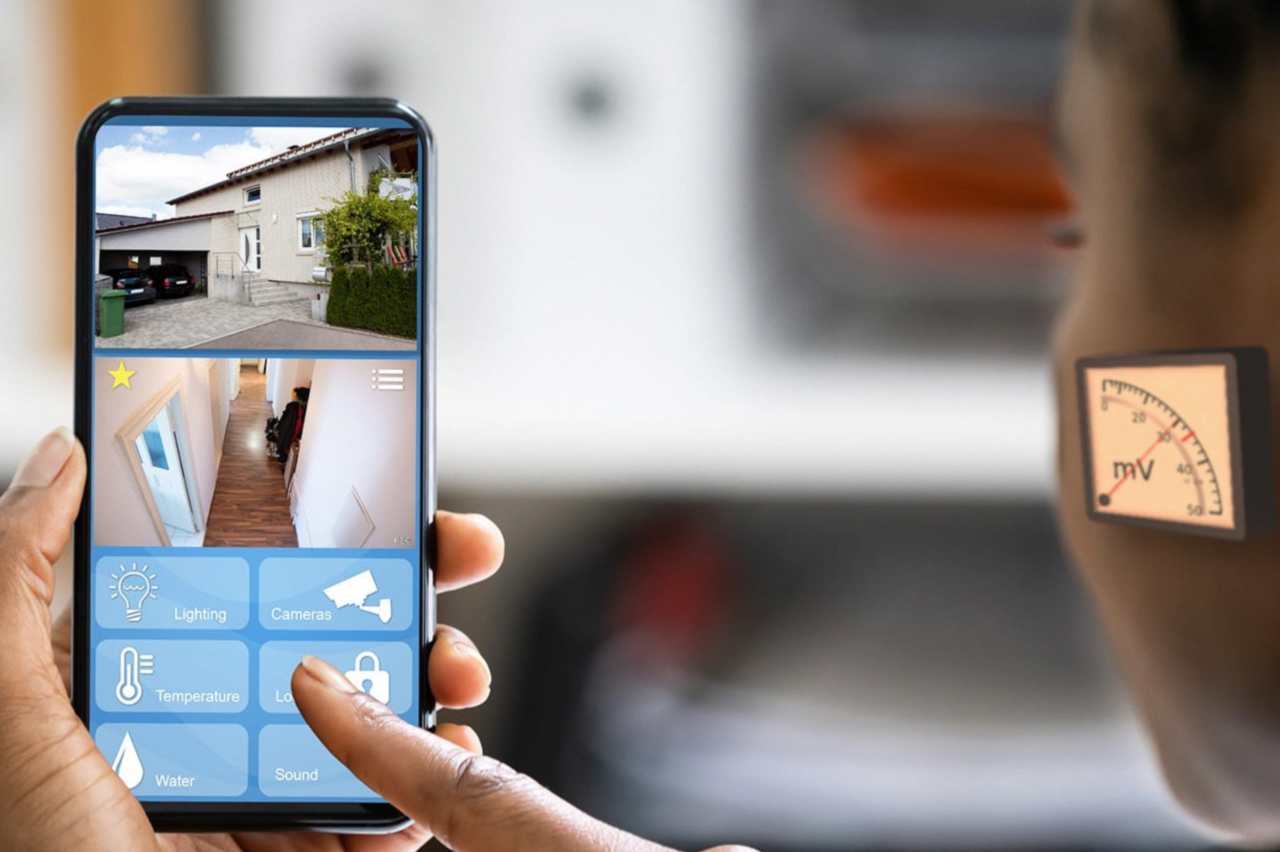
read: 30 mV
